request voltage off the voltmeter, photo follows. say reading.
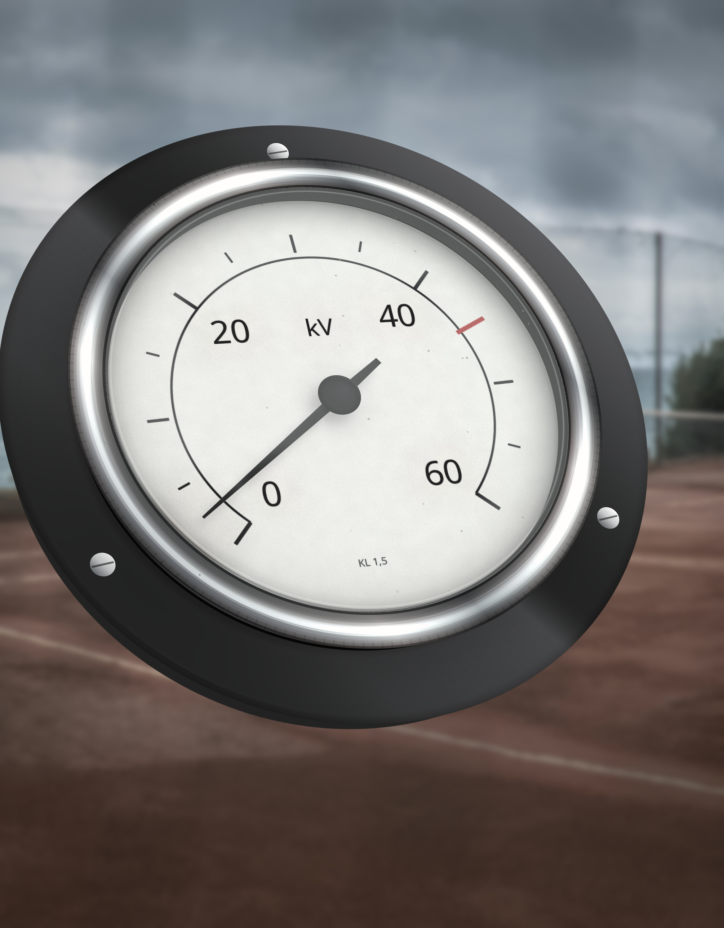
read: 2.5 kV
